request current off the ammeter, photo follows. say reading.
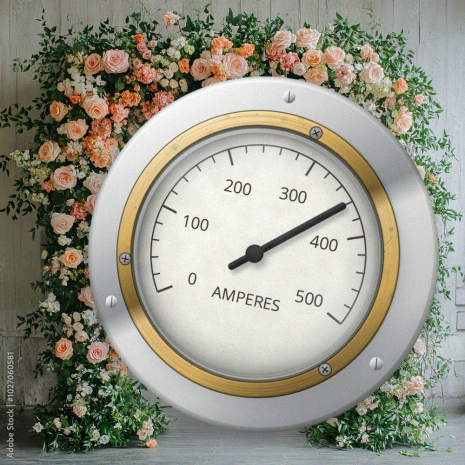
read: 360 A
